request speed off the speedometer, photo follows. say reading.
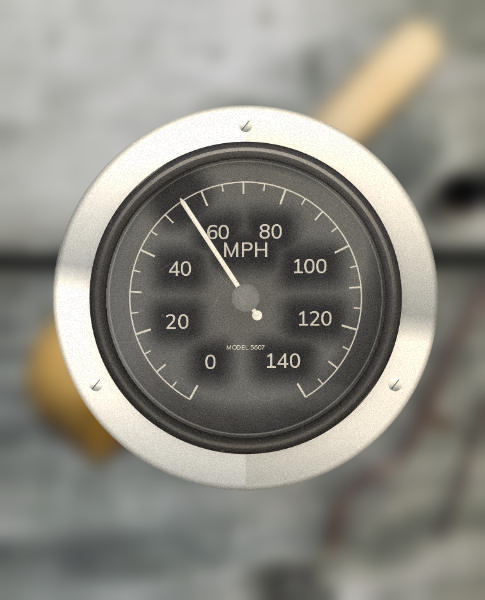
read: 55 mph
